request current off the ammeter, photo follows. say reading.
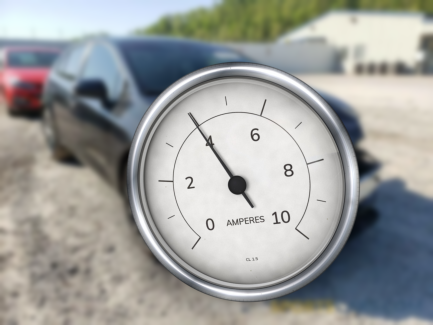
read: 4 A
